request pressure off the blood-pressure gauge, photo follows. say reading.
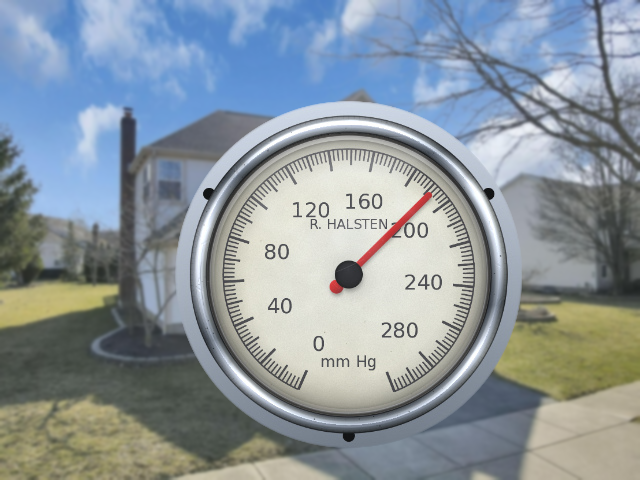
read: 192 mmHg
